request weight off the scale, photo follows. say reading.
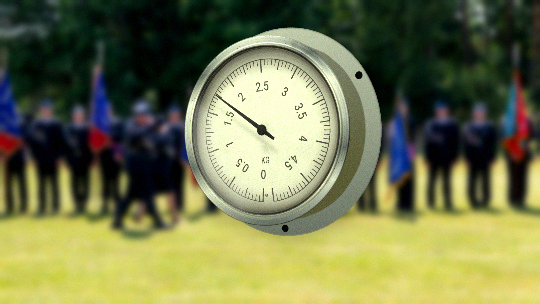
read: 1.75 kg
